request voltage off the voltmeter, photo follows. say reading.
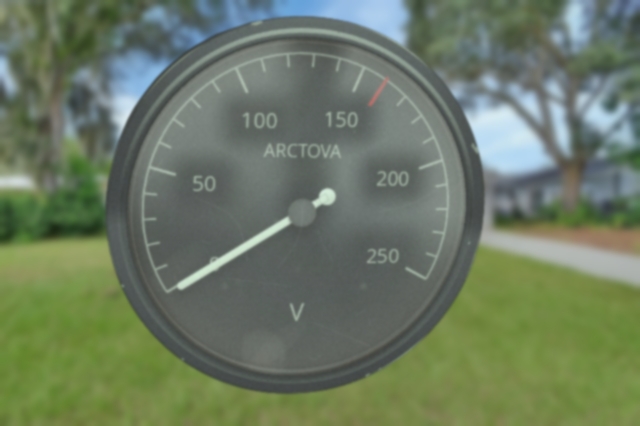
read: 0 V
